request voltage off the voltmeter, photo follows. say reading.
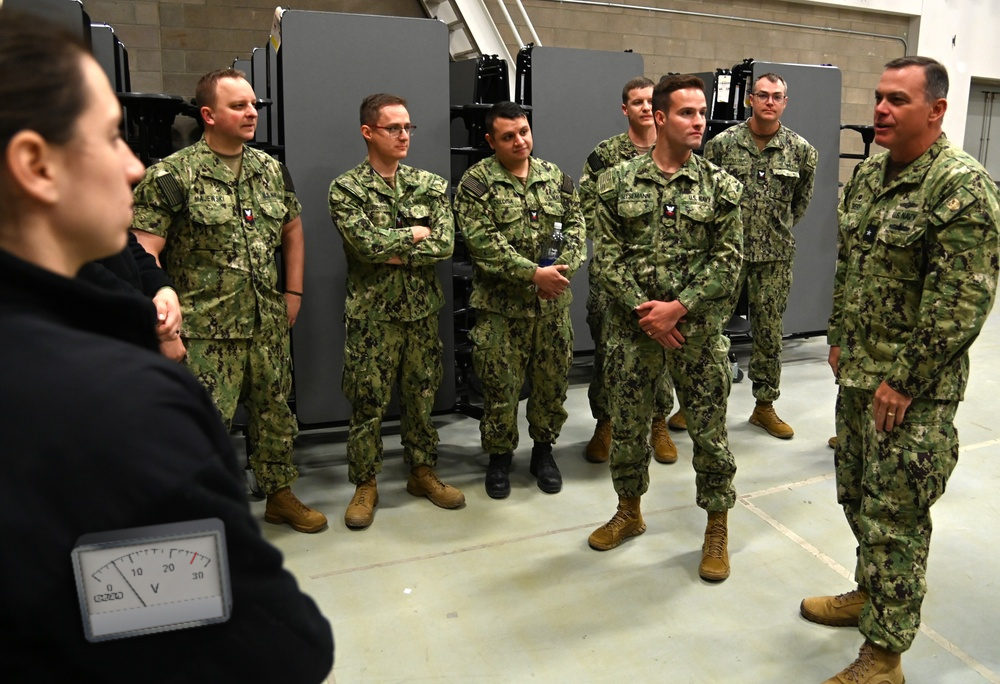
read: 6 V
